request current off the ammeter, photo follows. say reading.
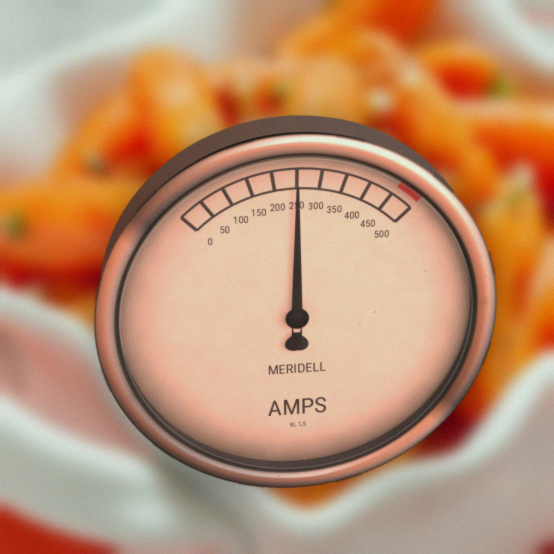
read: 250 A
